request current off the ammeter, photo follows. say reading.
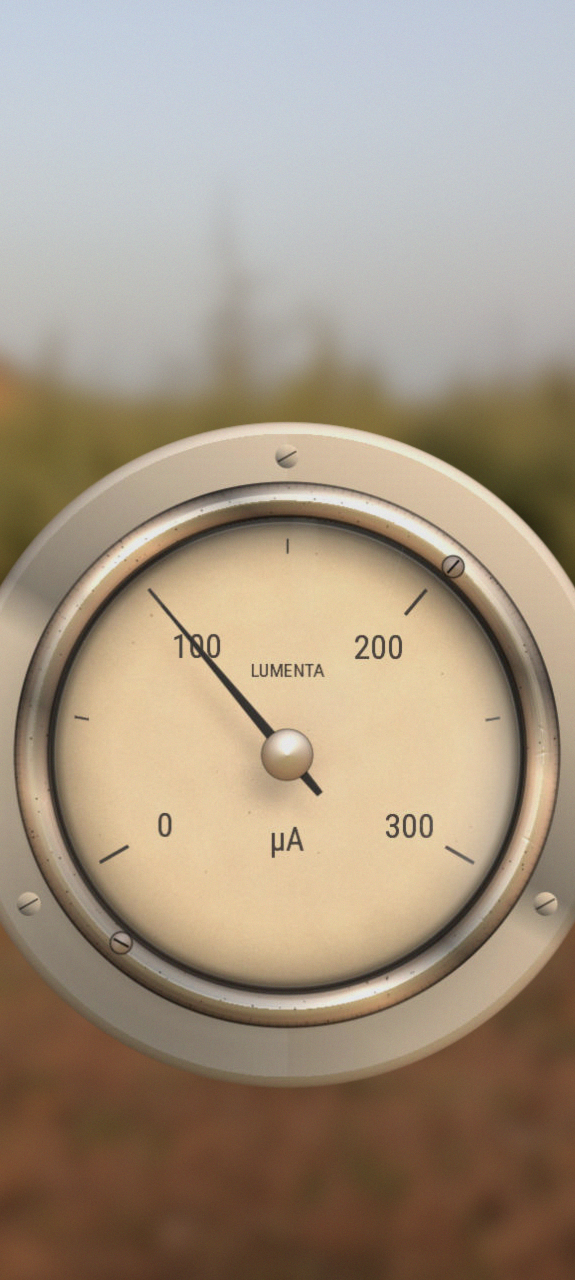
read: 100 µA
